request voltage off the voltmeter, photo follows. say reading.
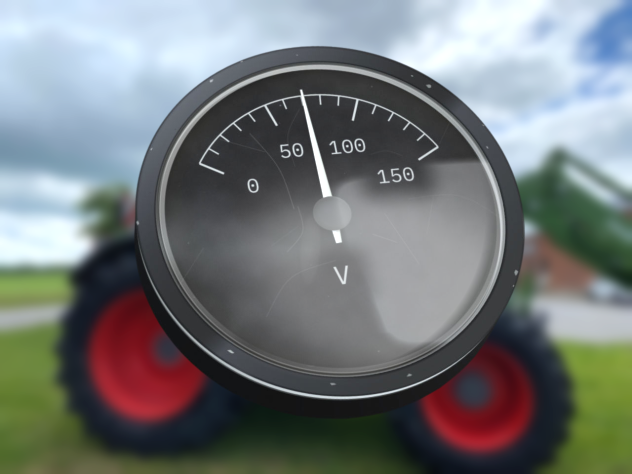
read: 70 V
